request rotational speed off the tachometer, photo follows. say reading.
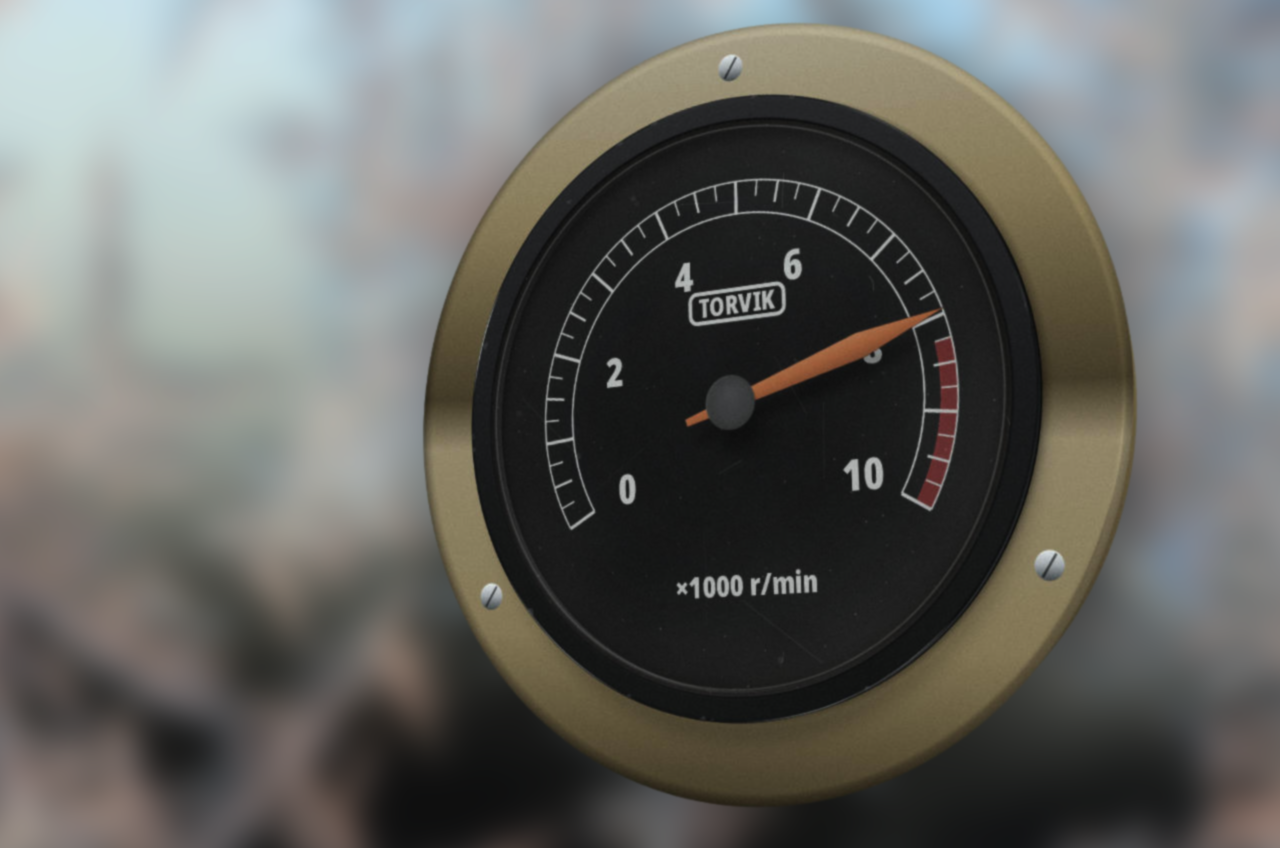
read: 8000 rpm
